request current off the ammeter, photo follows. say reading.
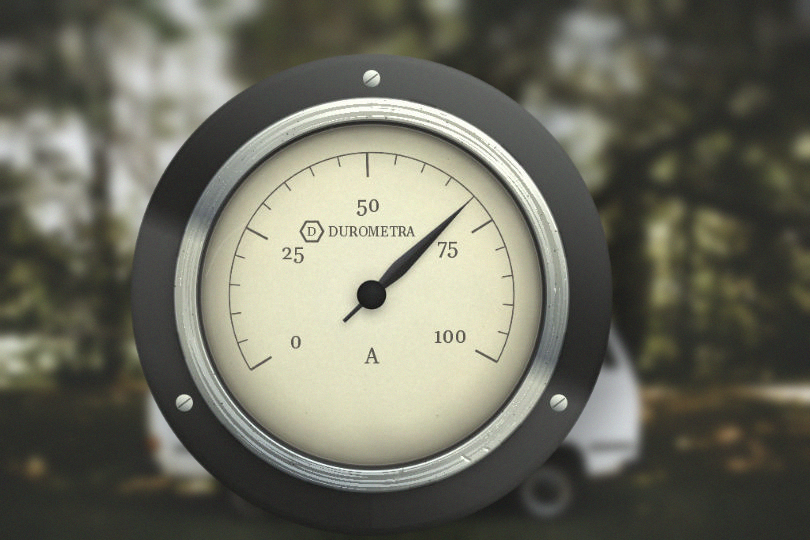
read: 70 A
